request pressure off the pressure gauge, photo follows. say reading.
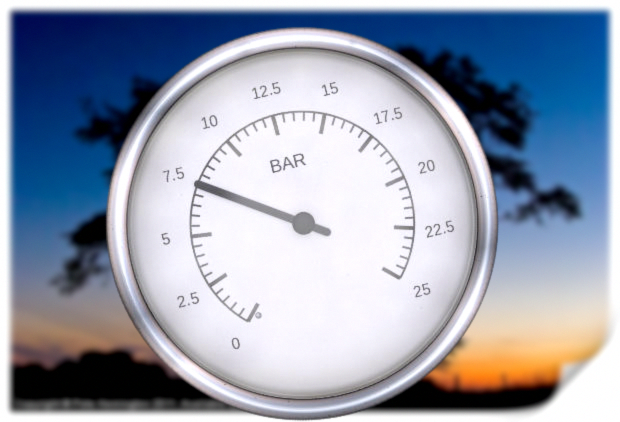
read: 7.5 bar
